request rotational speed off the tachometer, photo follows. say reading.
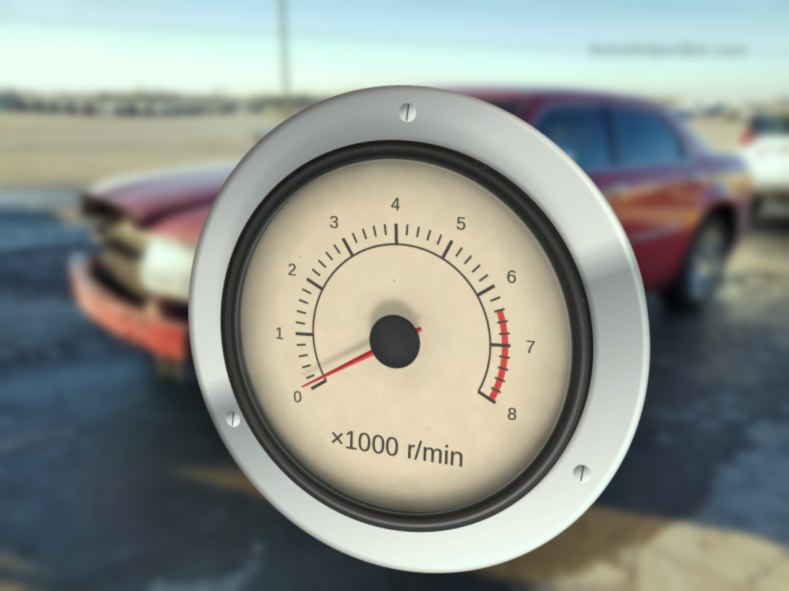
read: 100 rpm
